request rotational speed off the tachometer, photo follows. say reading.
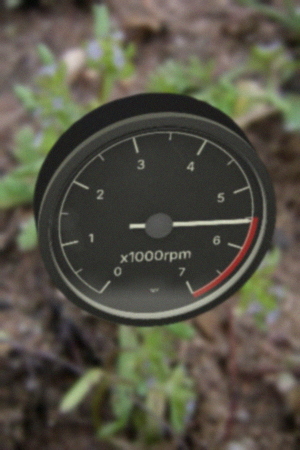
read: 5500 rpm
